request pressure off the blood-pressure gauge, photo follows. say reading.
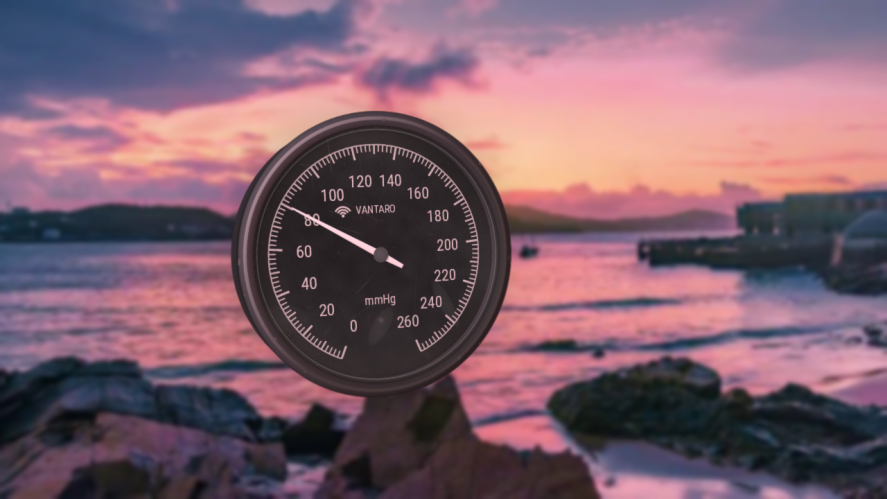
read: 80 mmHg
